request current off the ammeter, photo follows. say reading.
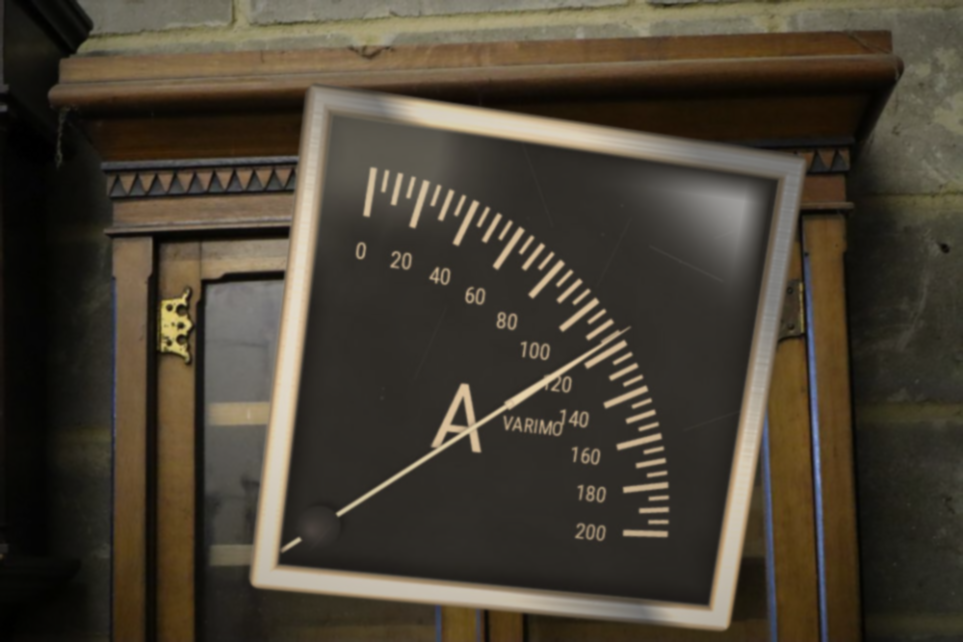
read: 115 A
